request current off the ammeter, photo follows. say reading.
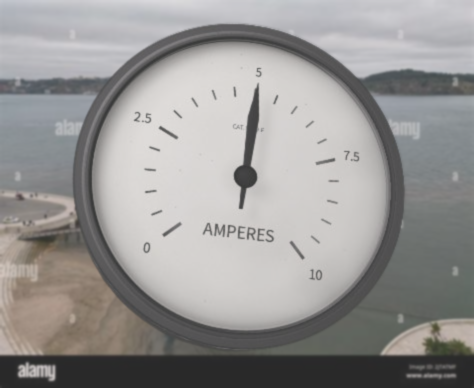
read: 5 A
